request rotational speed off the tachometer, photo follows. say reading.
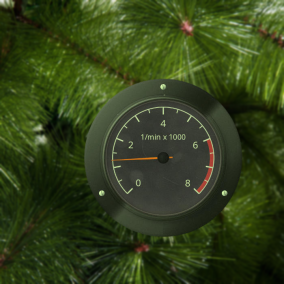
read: 1250 rpm
